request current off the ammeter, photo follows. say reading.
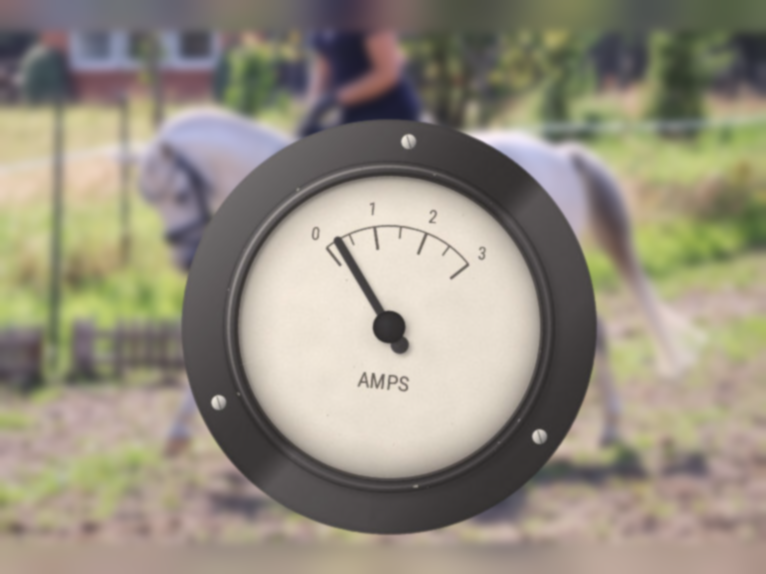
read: 0.25 A
